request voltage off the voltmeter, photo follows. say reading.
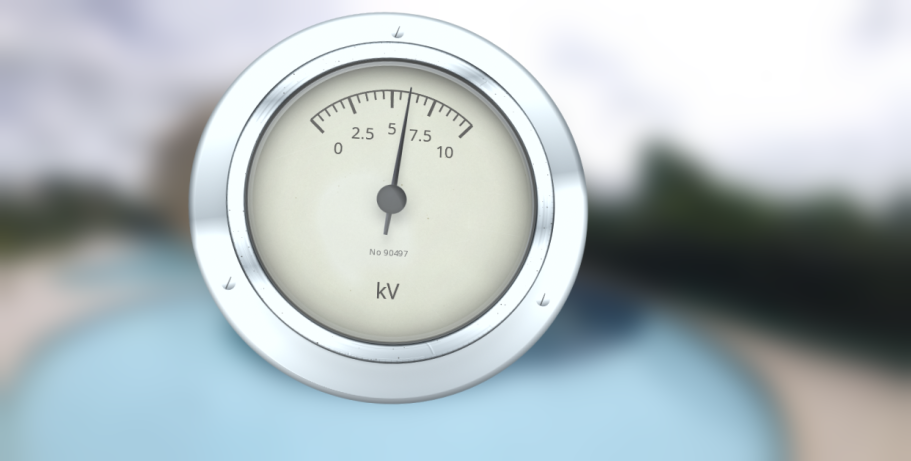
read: 6 kV
